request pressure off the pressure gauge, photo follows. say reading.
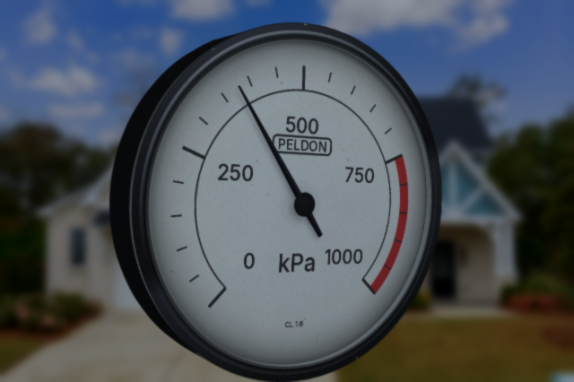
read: 375 kPa
